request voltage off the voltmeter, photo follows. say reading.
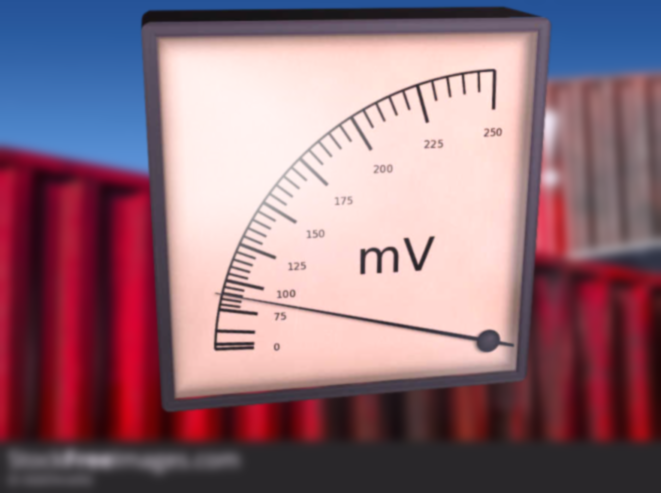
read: 90 mV
